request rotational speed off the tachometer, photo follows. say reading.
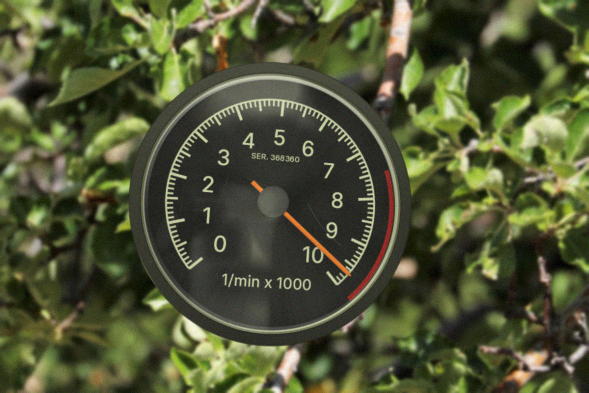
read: 9700 rpm
